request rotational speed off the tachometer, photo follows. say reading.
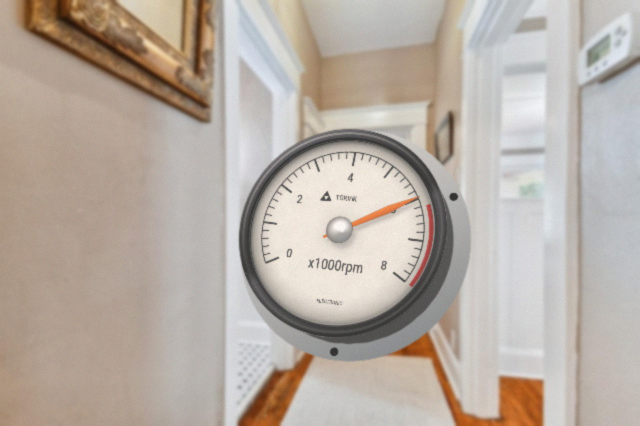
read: 6000 rpm
